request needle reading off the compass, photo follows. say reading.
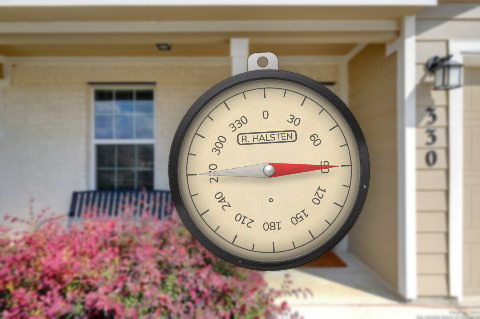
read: 90 °
